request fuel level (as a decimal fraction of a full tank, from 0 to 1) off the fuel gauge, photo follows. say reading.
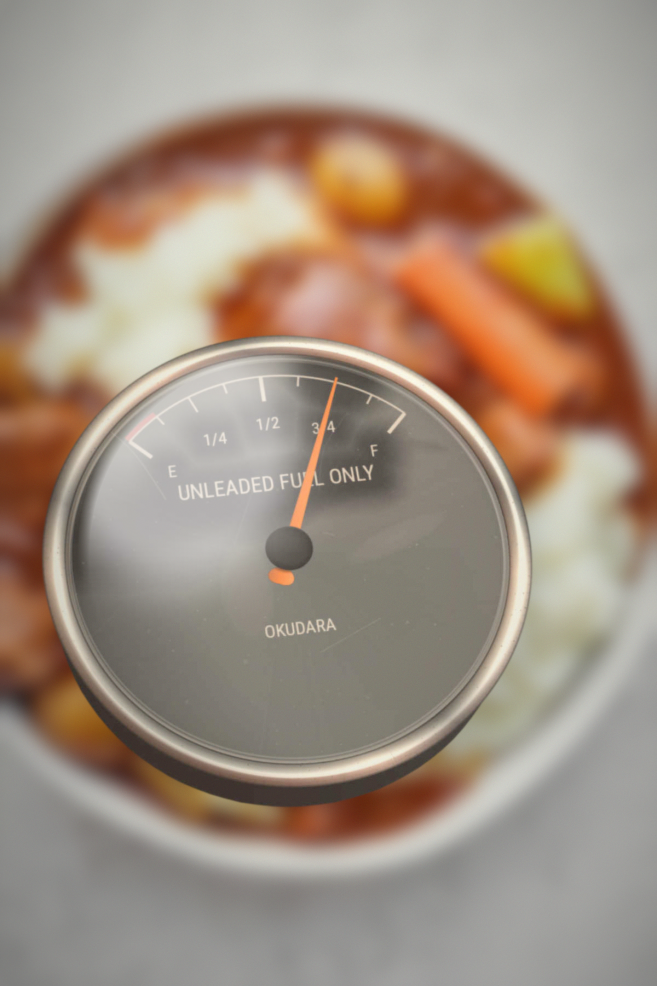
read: 0.75
